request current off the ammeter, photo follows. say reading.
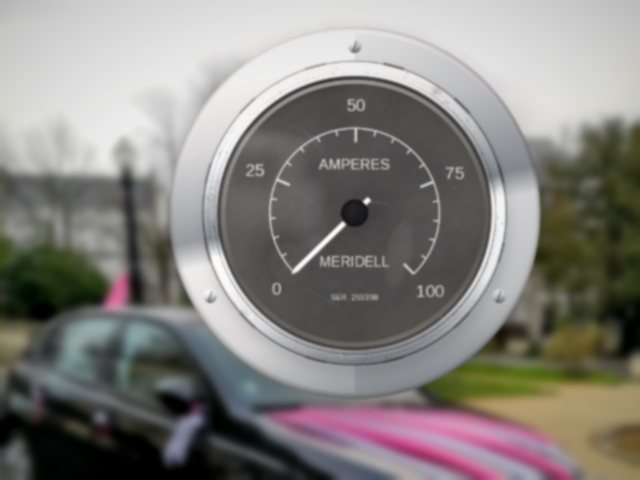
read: 0 A
